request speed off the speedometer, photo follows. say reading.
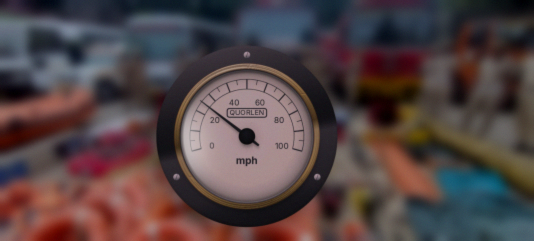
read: 25 mph
